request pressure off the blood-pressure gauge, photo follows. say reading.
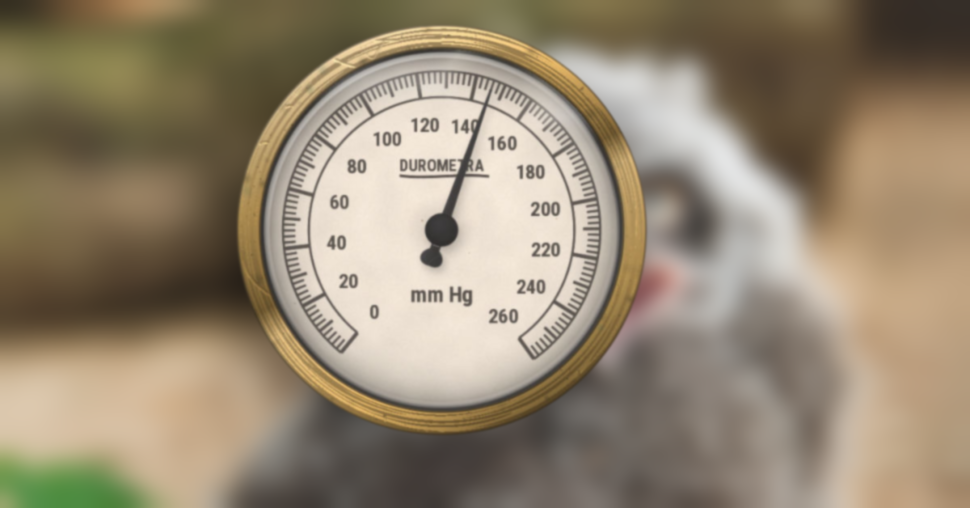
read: 146 mmHg
